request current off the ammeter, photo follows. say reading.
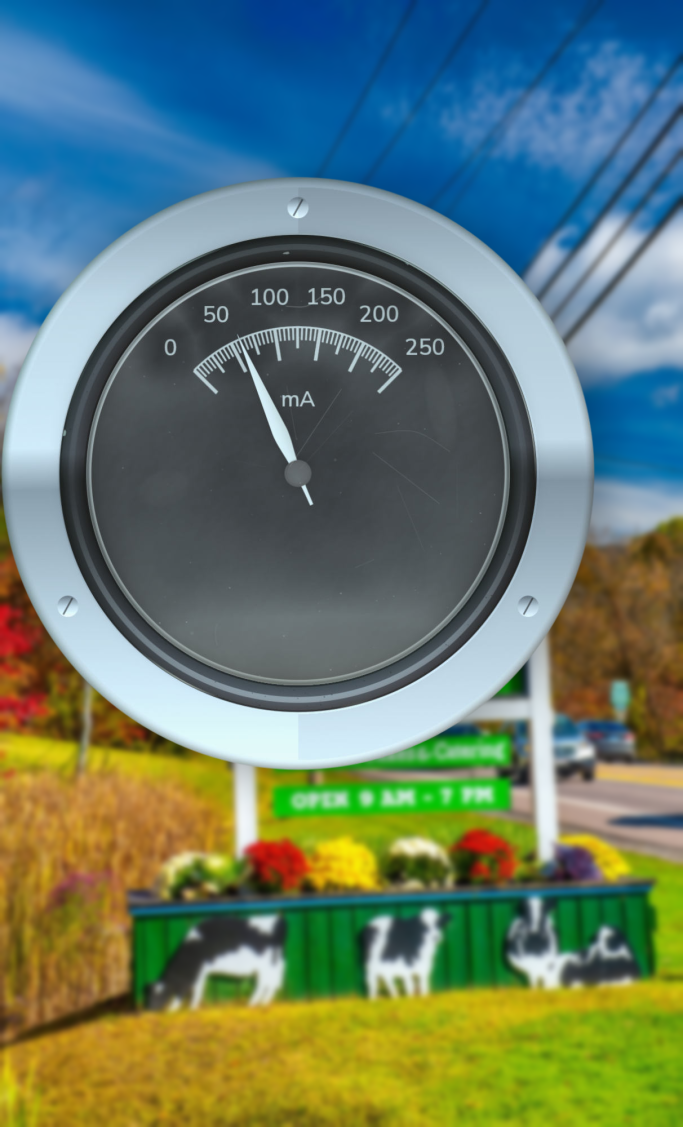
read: 60 mA
